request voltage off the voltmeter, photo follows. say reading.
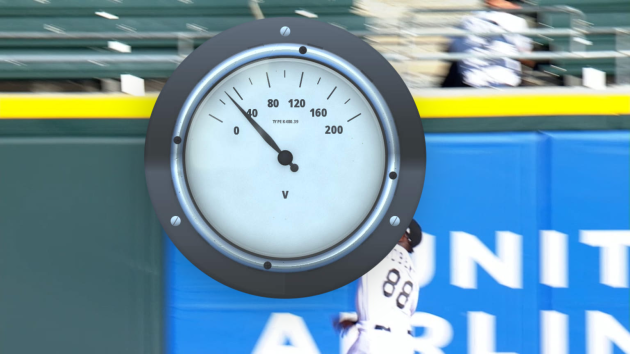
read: 30 V
